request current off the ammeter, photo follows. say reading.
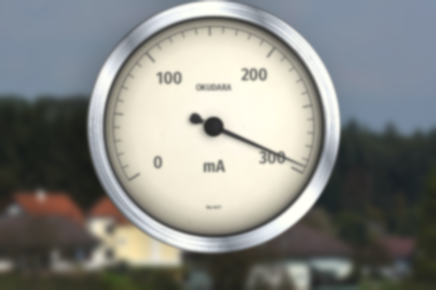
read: 295 mA
